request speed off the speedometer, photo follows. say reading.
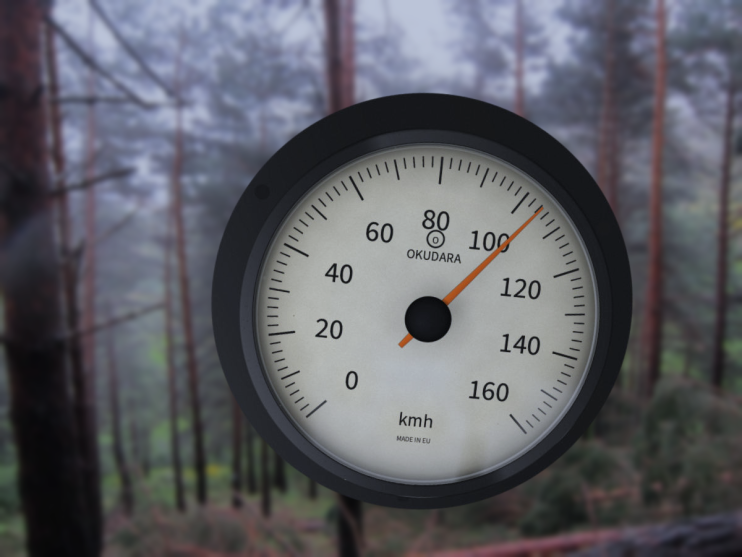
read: 104 km/h
